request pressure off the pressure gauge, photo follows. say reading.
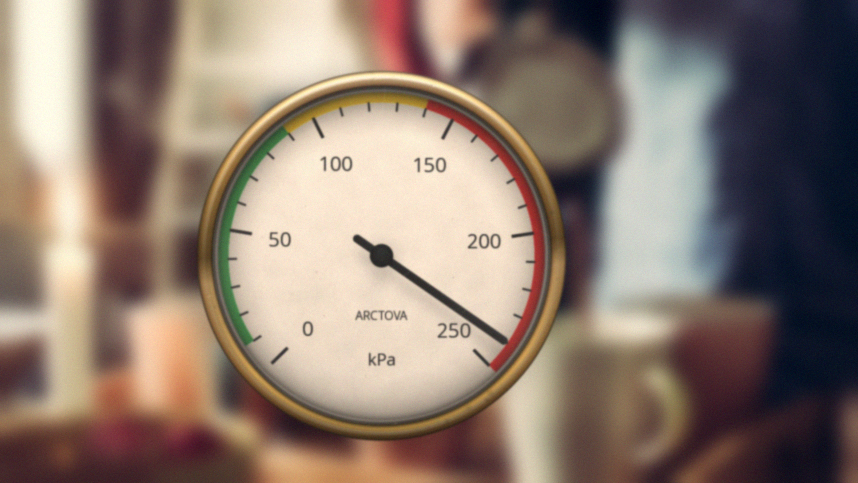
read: 240 kPa
